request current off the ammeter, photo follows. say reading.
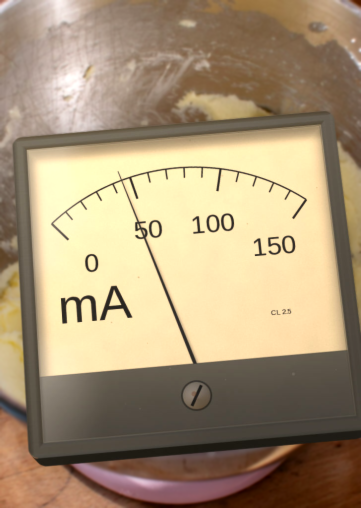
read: 45 mA
